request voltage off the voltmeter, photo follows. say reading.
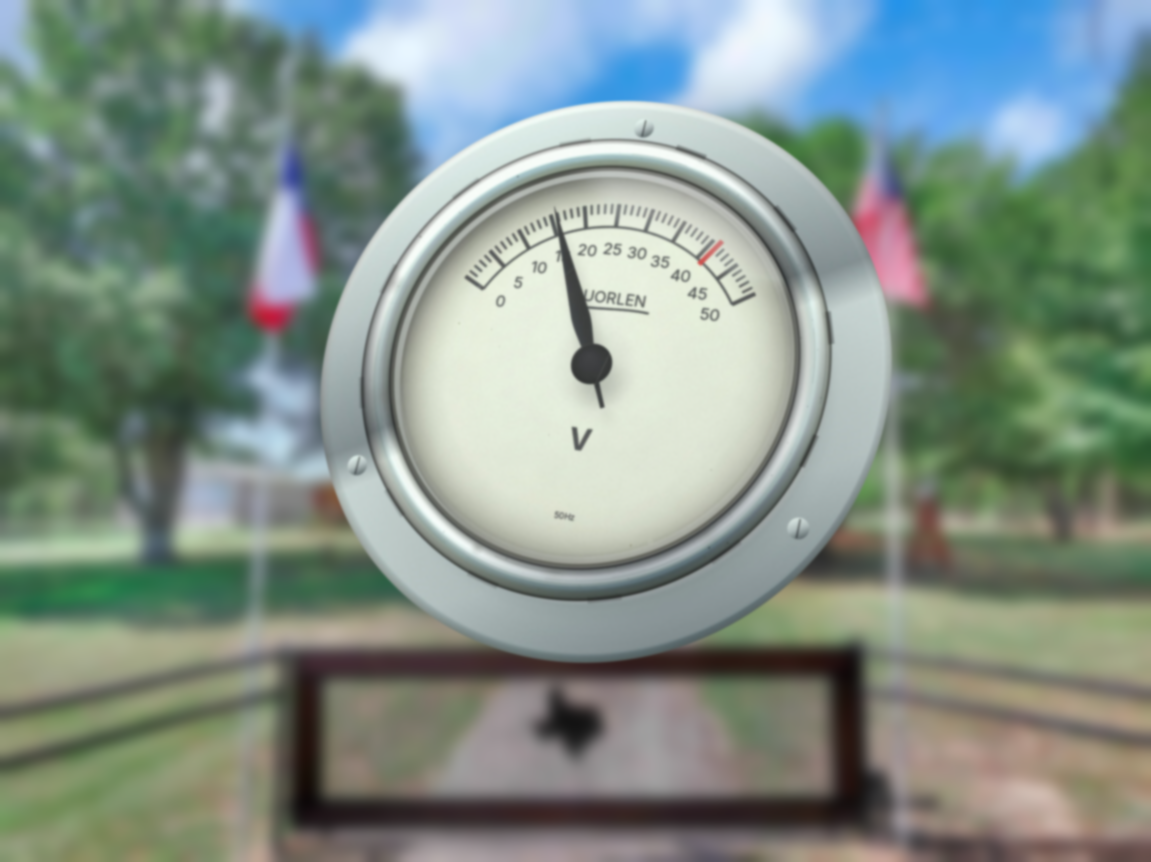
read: 16 V
